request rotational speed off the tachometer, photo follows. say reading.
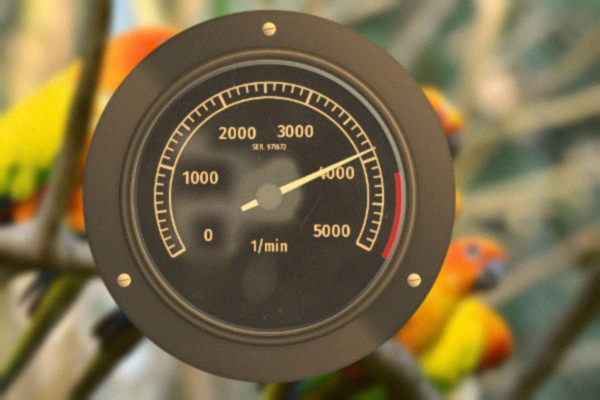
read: 3900 rpm
